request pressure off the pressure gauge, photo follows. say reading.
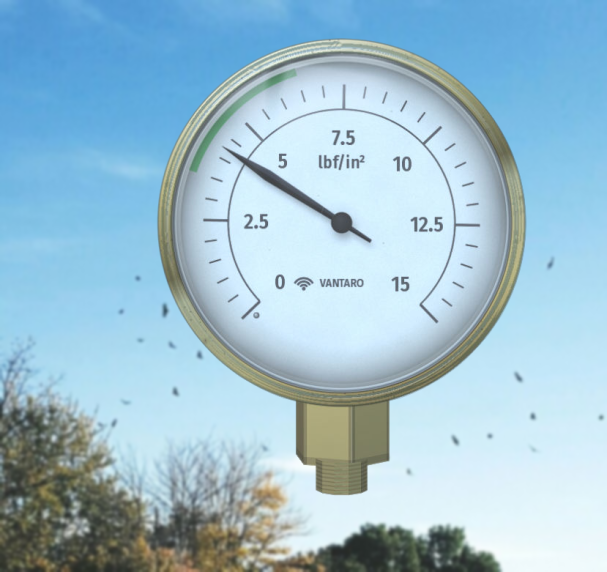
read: 4.25 psi
